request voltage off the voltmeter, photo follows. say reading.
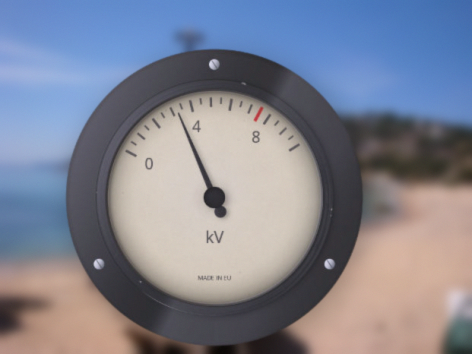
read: 3.25 kV
